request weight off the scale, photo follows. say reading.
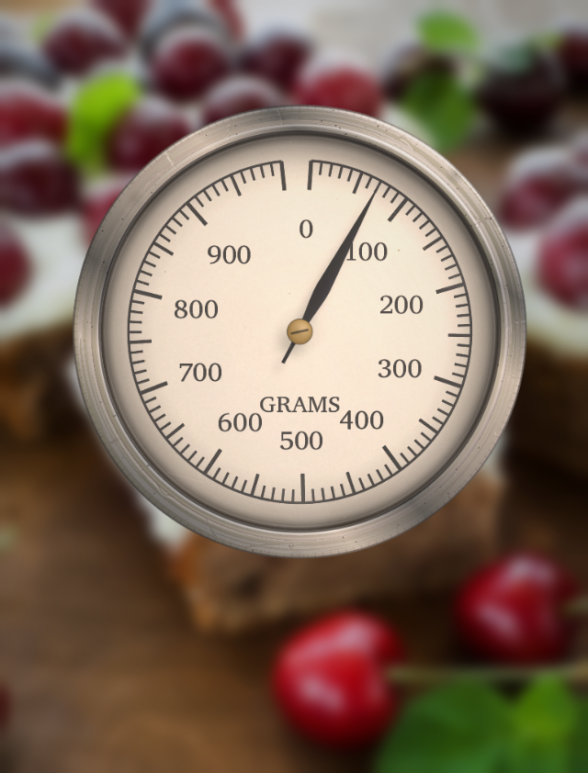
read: 70 g
